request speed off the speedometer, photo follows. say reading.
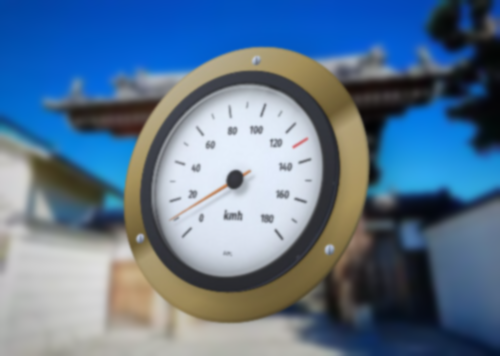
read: 10 km/h
